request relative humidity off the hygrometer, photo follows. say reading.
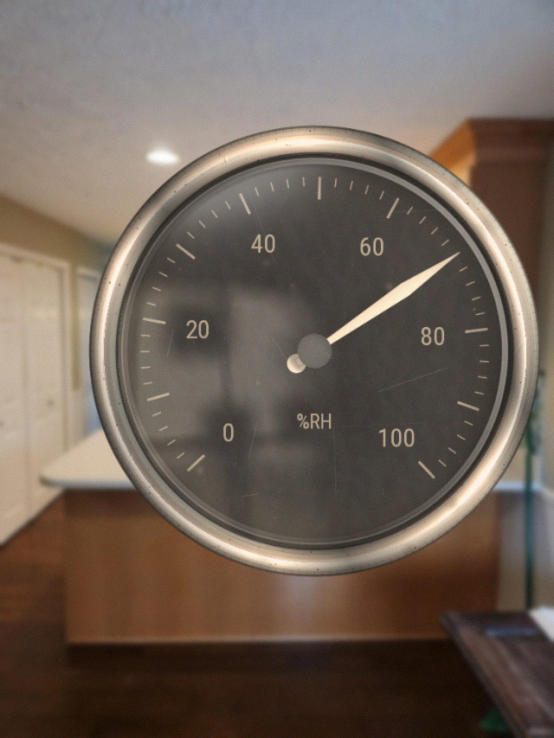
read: 70 %
